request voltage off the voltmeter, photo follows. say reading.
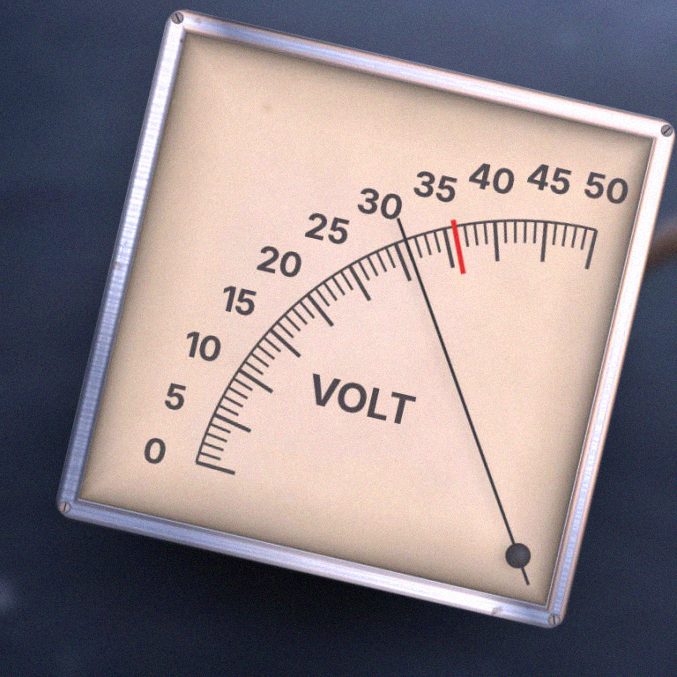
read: 31 V
